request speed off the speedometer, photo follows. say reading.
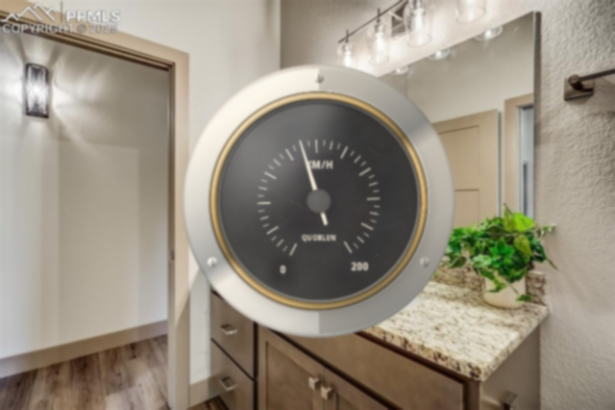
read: 90 km/h
